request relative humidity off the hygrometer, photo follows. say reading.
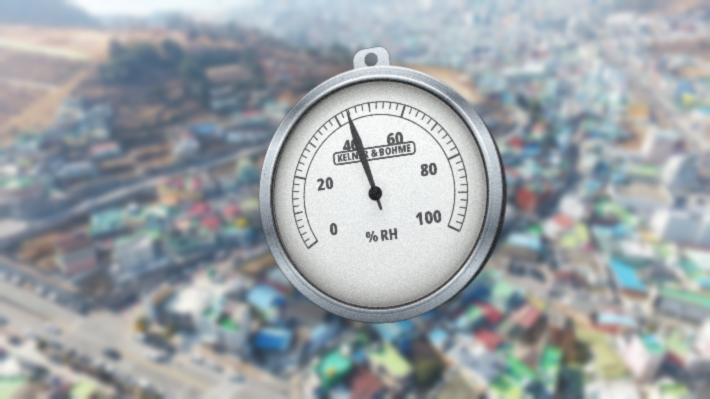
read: 44 %
